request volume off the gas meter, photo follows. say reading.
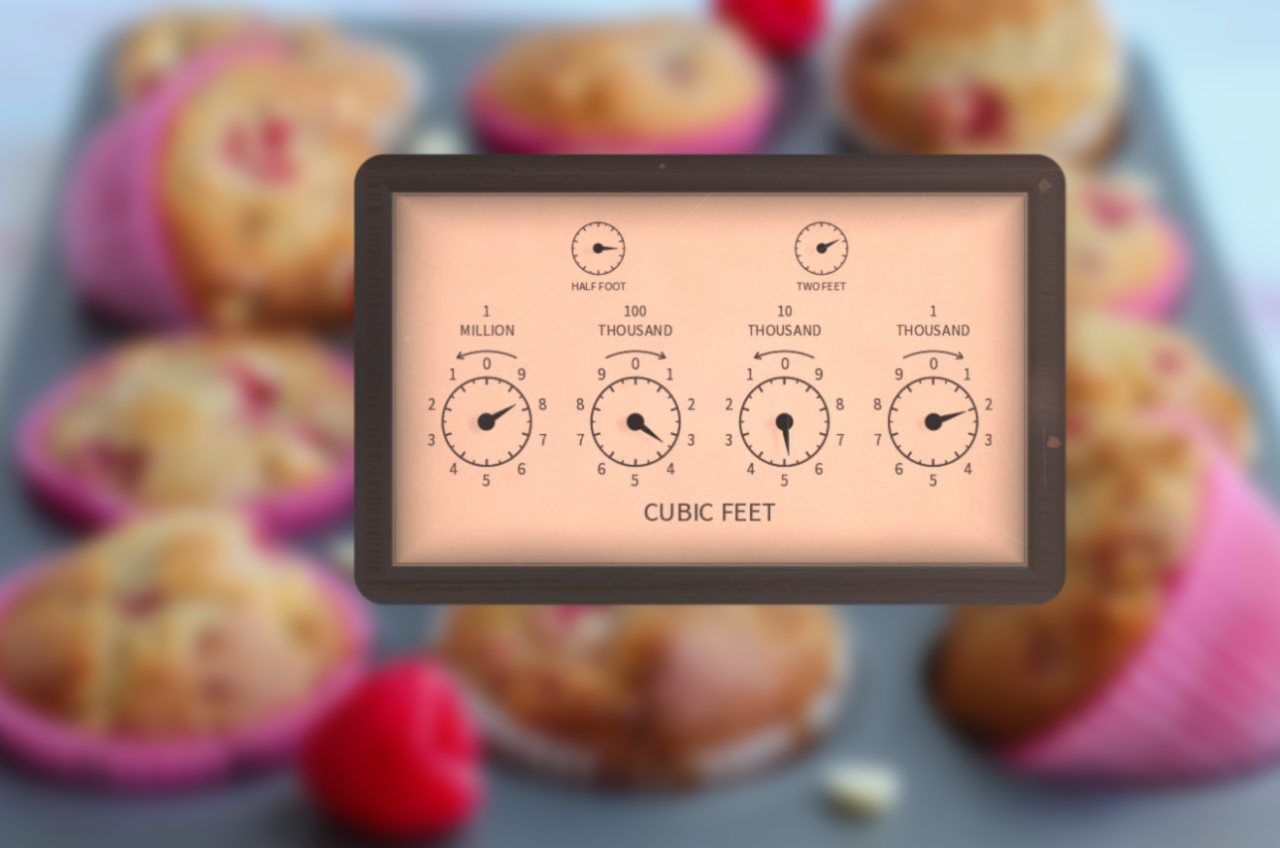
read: 835200 ft³
